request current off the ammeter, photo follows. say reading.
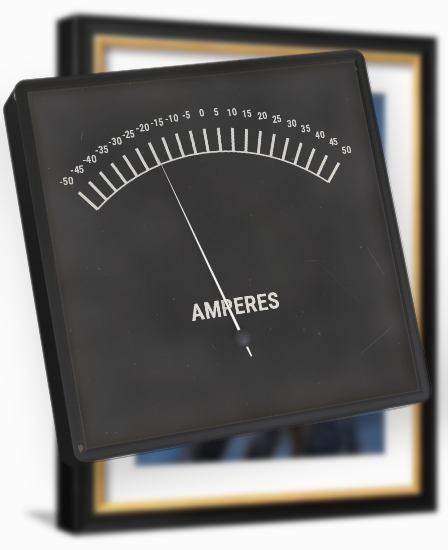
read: -20 A
